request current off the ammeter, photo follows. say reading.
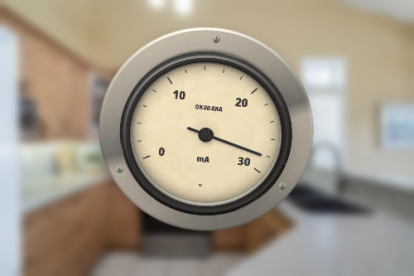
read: 28 mA
